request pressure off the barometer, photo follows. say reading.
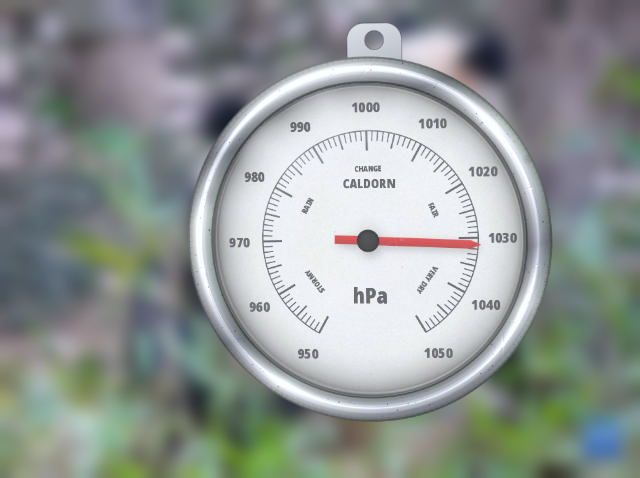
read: 1031 hPa
